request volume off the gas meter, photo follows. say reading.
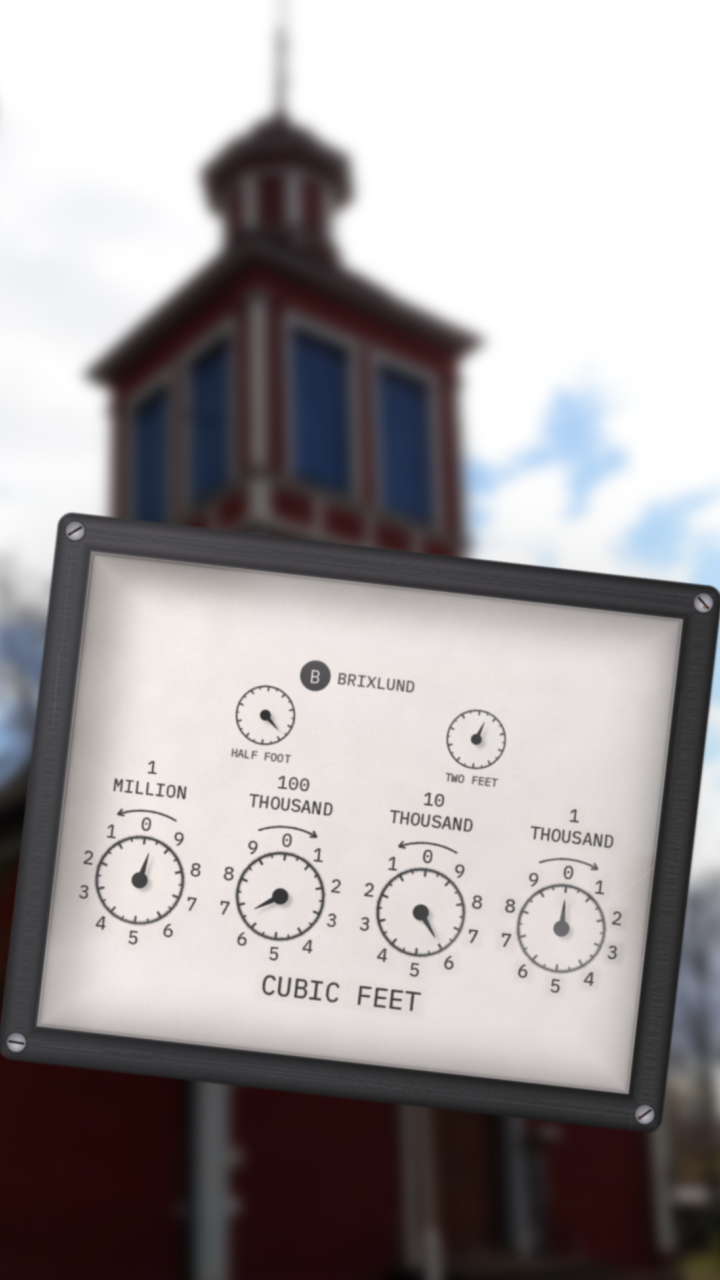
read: 966000 ft³
